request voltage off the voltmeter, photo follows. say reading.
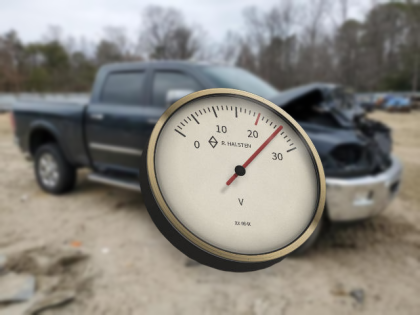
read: 25 V
